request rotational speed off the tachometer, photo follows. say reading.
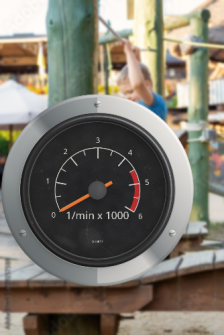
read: 0 rpm
